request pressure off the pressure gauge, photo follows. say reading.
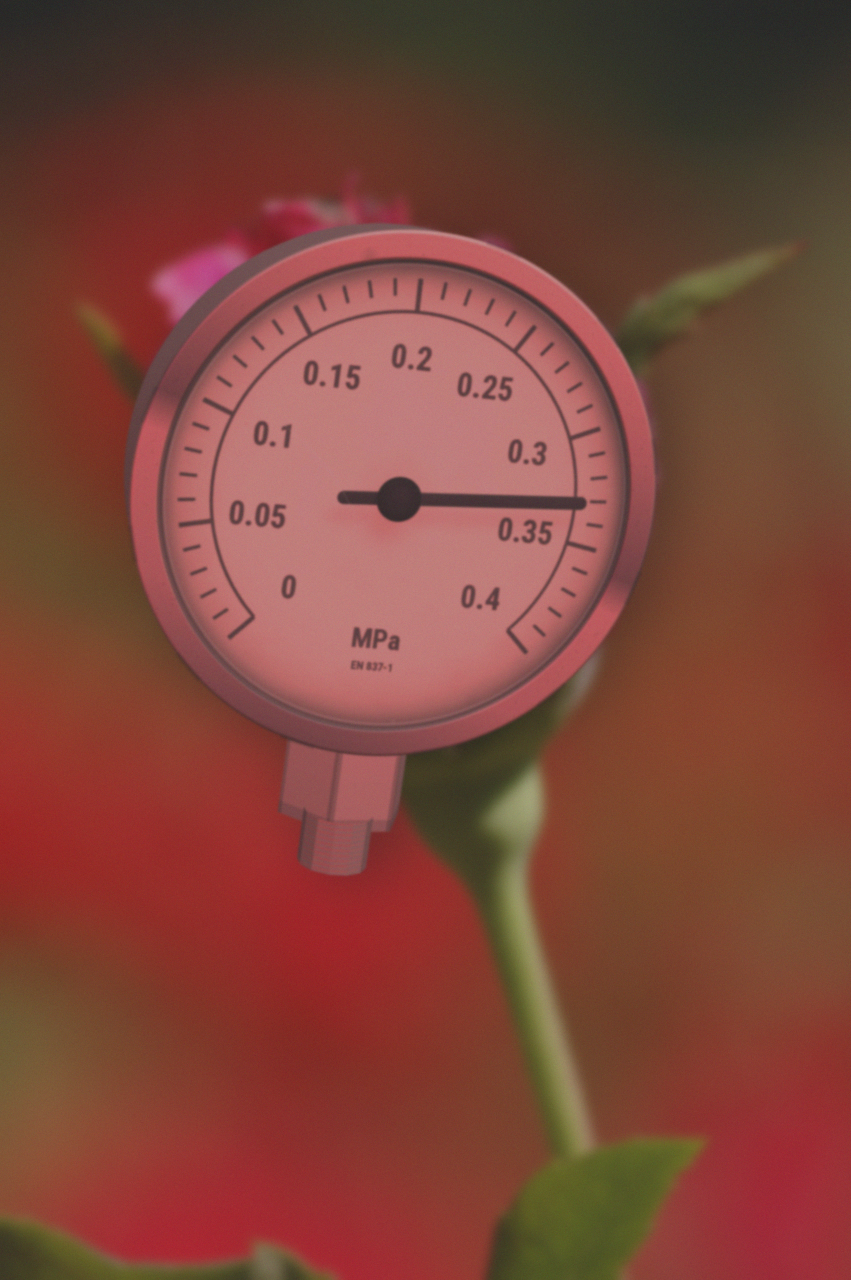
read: 0.33 MPa
